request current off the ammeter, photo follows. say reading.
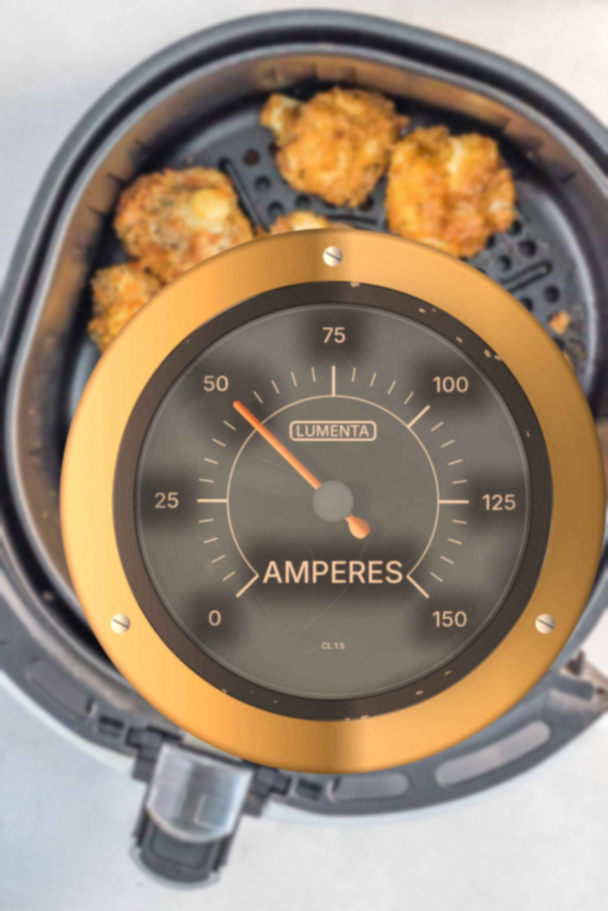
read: 50 A
